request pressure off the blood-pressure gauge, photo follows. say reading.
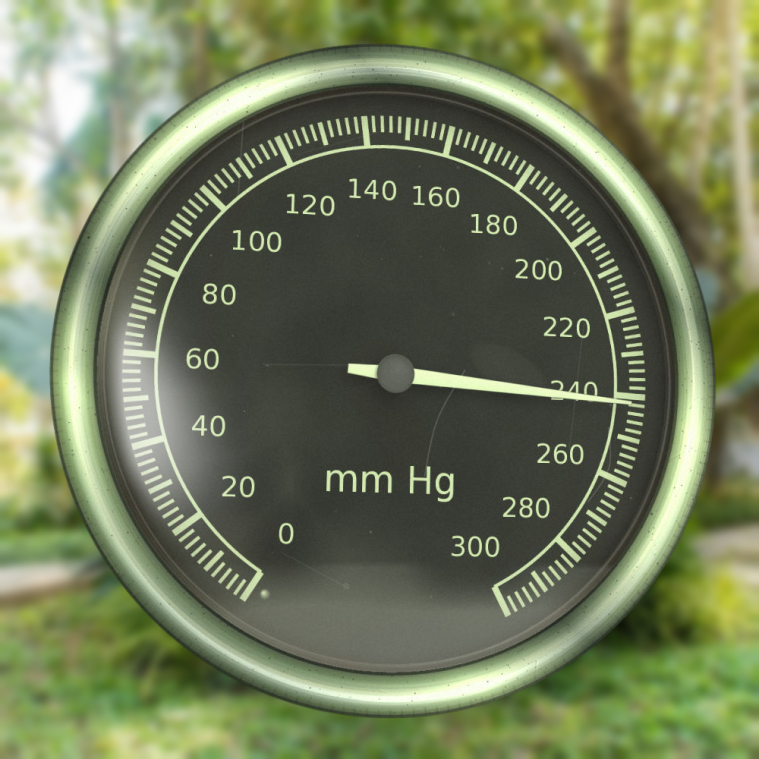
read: 242 mmHg
